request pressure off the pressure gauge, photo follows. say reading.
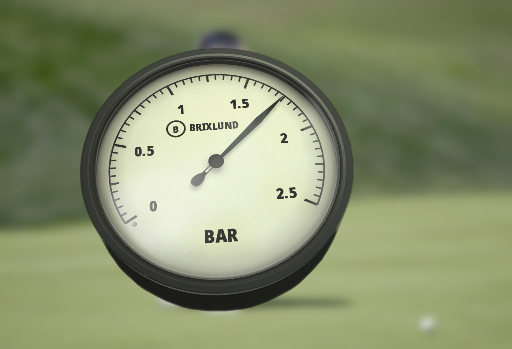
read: 1.75 bar
